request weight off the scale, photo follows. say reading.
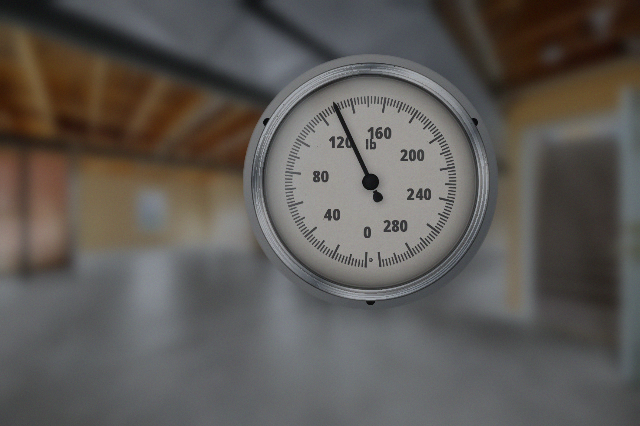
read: 130 lb
